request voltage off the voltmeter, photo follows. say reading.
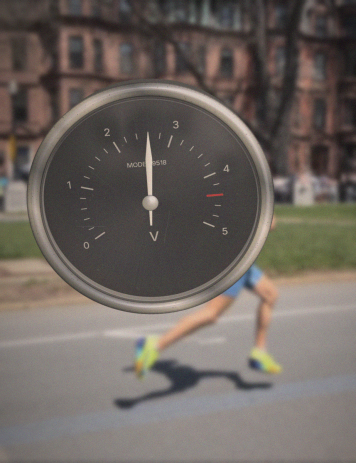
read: 2.6 V
